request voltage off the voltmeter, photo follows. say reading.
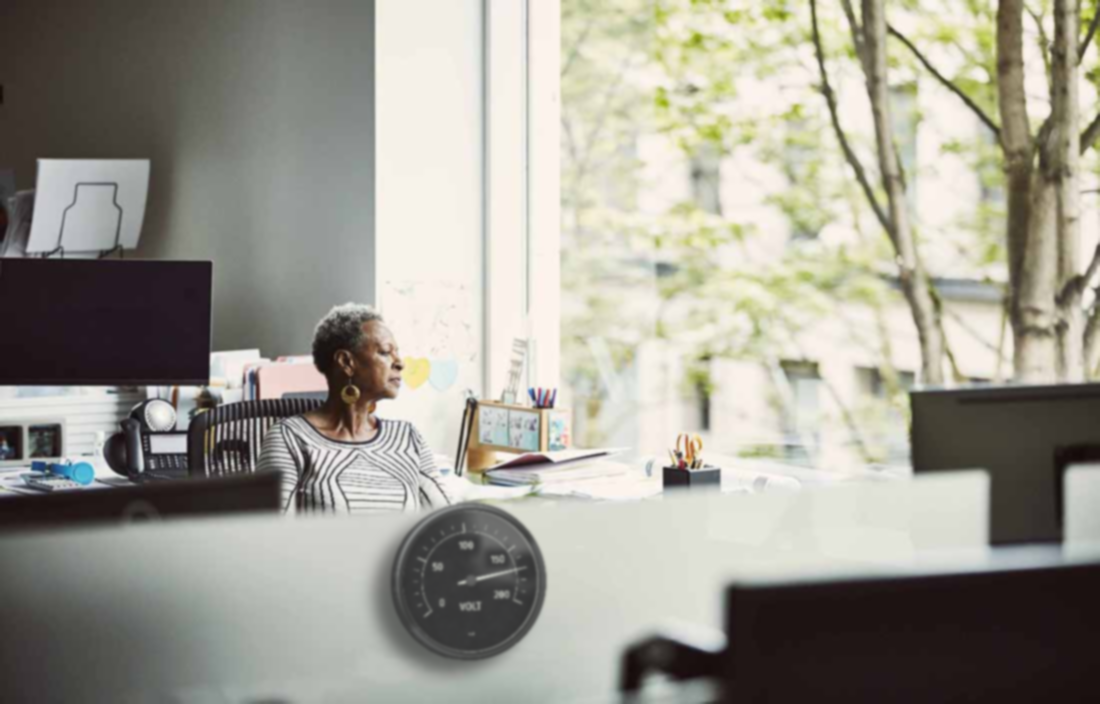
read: 170 V
